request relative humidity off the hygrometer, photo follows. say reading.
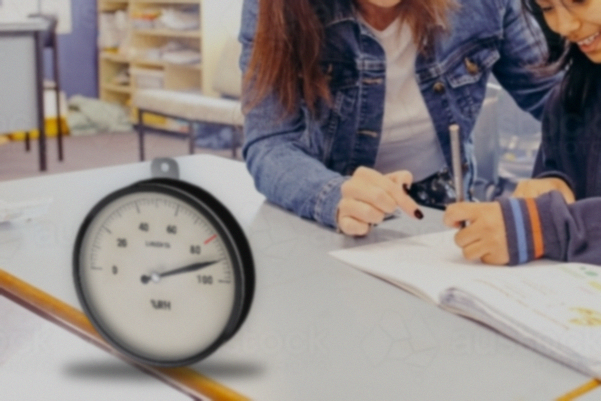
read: 90 %
